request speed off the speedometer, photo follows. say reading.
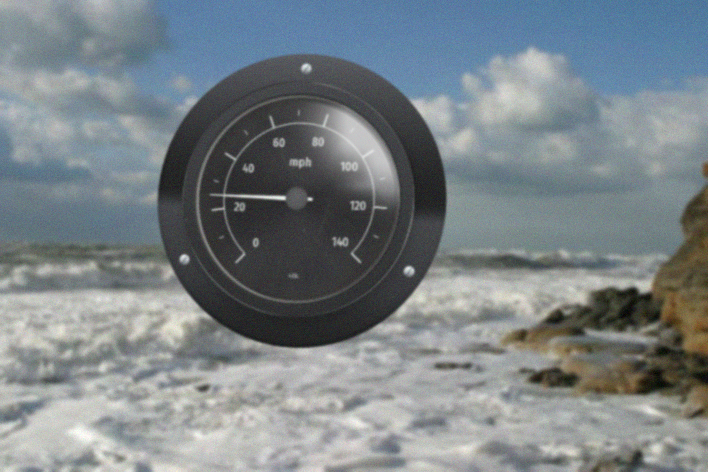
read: 25 mph
